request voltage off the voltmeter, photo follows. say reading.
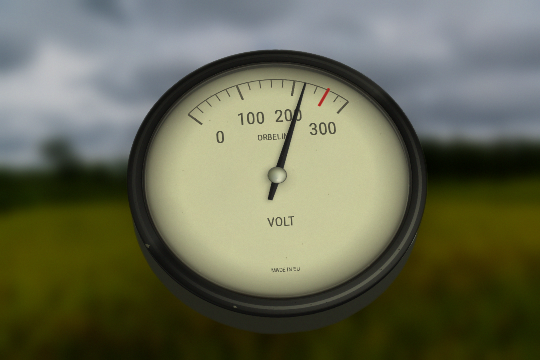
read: 220 V
